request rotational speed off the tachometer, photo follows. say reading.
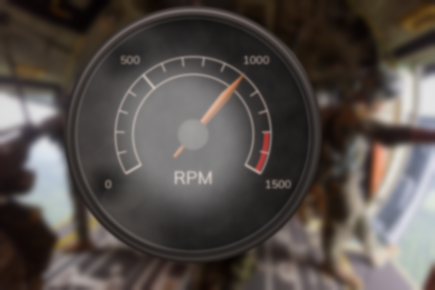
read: 1000 rpm
